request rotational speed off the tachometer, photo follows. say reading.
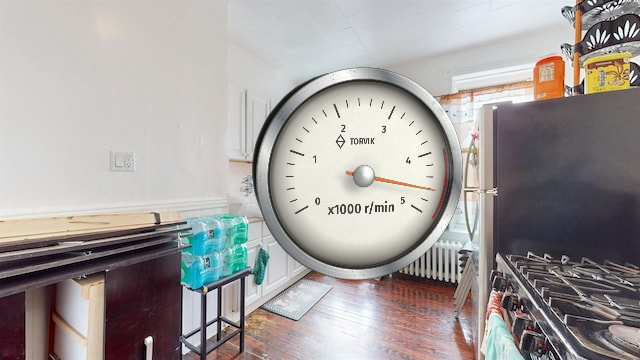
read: 4600 rpm
